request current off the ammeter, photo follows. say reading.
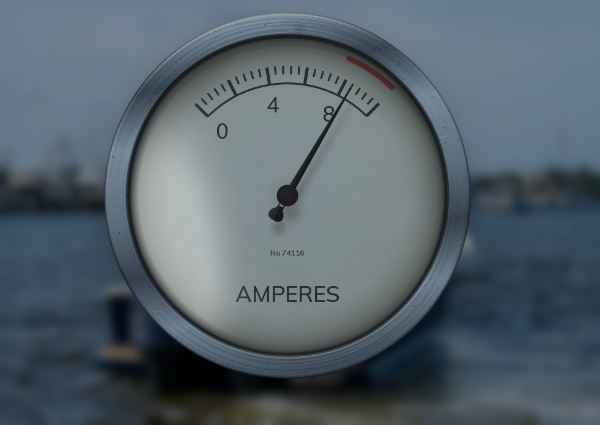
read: 8.4 A
